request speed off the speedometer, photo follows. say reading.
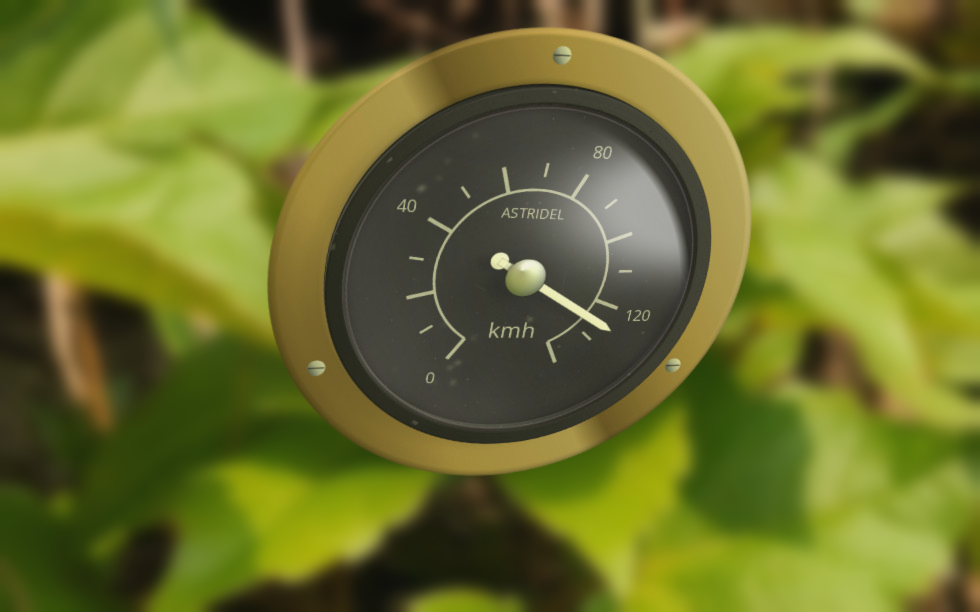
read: 125 km/h
